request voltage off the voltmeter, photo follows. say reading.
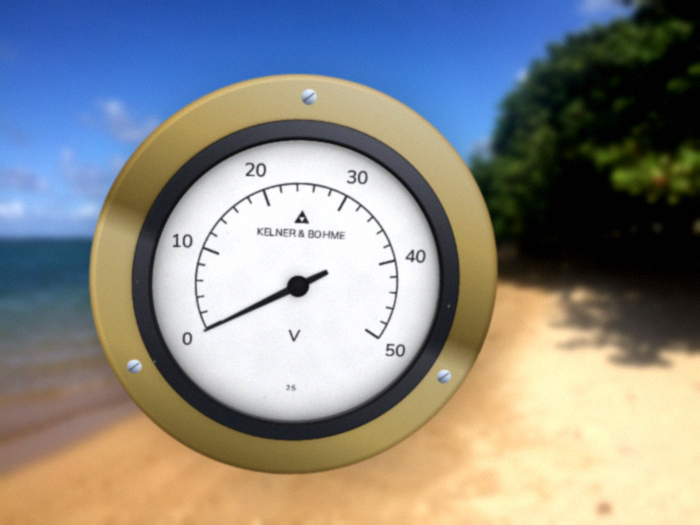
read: 0 V
